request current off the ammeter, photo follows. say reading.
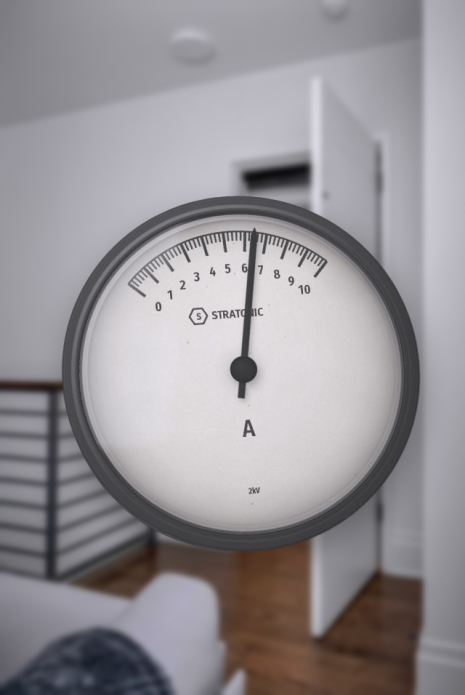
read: 6.4 A
